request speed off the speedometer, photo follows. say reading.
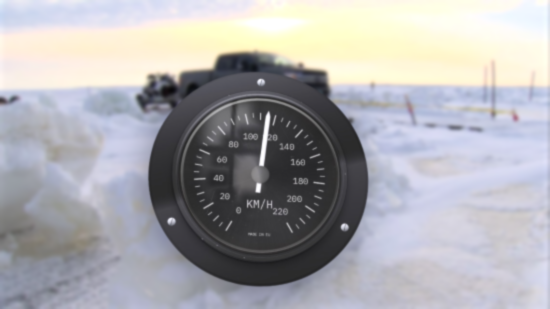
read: 115 km/h
